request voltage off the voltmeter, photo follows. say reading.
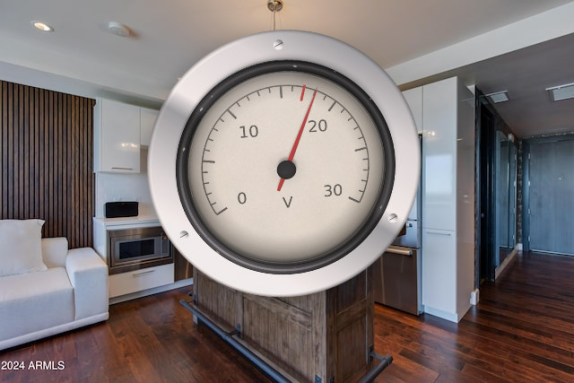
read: 18 V
